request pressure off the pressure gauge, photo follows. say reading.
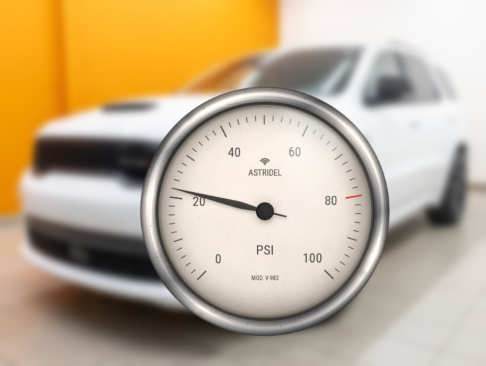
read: 22 psi
